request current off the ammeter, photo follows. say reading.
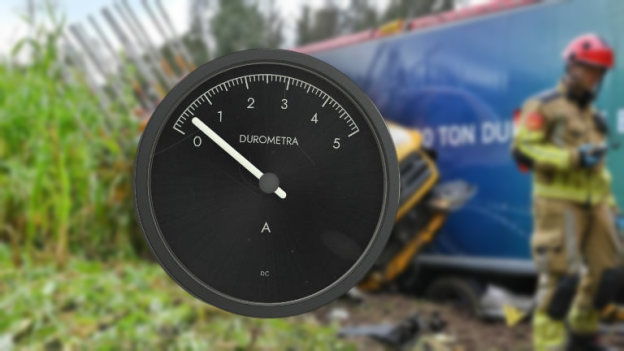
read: 0.4 A
